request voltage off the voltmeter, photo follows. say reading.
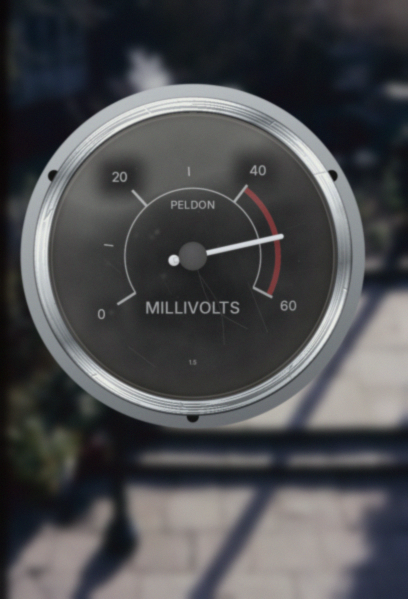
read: 50 mV
